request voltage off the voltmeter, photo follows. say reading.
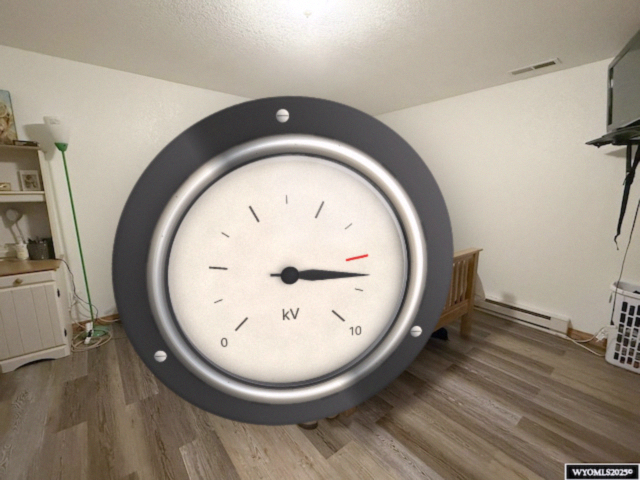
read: 8.5 kV
